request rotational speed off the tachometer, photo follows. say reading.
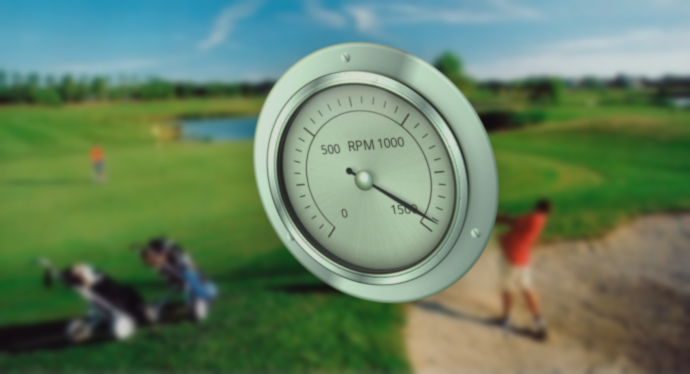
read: 1450 rpm
